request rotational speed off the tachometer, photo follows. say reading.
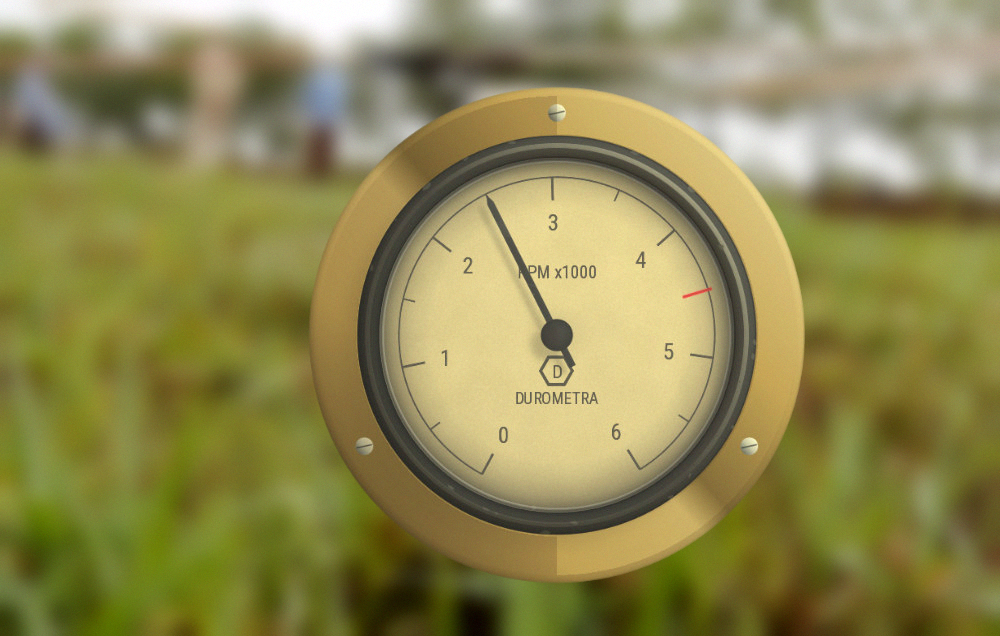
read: 2500 rpm
